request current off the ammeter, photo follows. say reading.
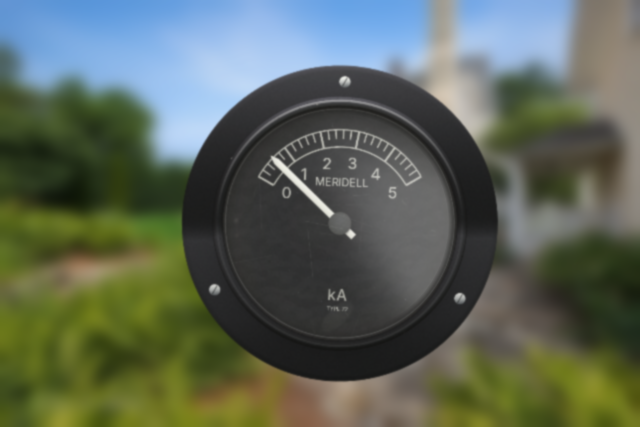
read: 0.6 kA
